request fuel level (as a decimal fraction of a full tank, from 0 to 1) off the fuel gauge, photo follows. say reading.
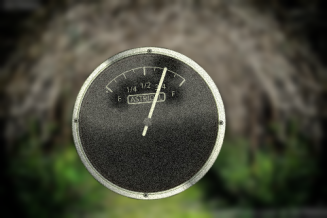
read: 0.75
